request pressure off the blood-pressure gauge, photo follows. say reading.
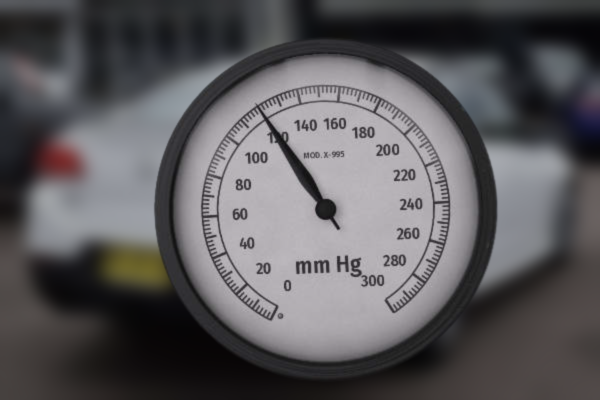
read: 120 mmHg
